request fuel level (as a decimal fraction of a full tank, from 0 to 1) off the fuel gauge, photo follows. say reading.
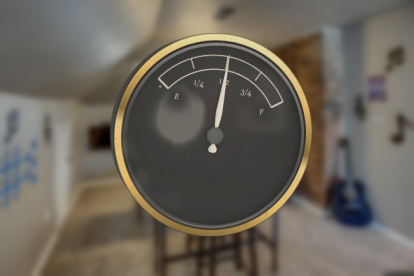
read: 0.5
